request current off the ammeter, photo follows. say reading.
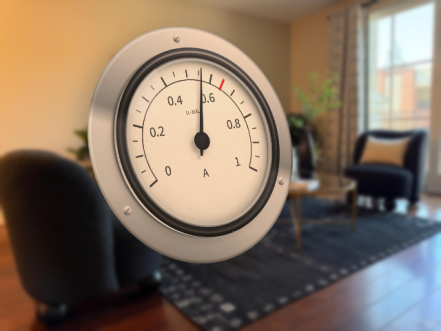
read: 0.55 A
